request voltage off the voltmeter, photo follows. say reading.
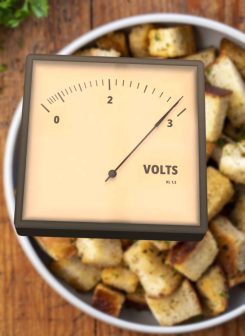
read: 2.9 V
